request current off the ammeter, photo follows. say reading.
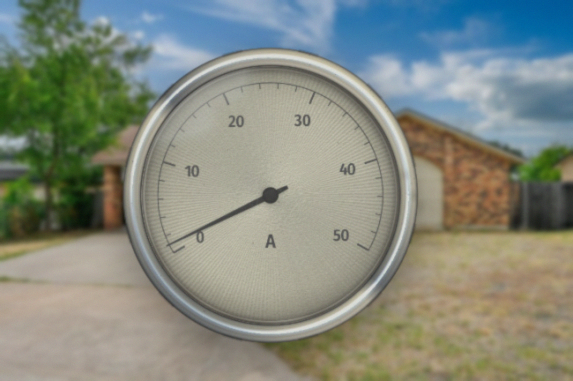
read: 1 A
